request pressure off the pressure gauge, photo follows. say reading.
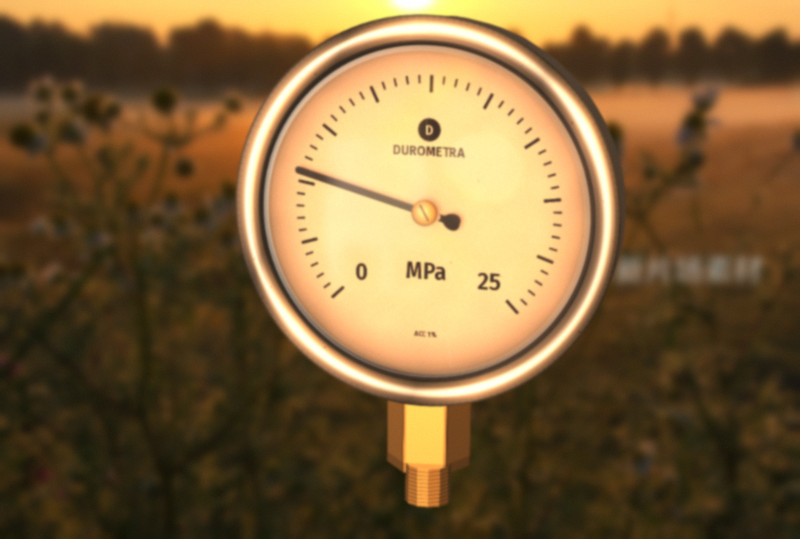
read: 5.5 MPa
